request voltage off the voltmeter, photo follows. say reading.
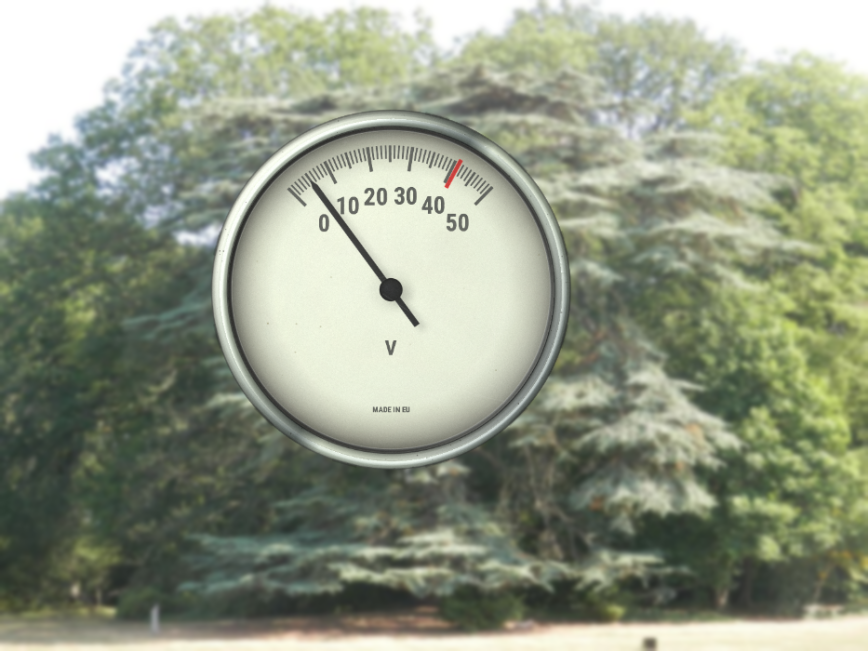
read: 5 V
